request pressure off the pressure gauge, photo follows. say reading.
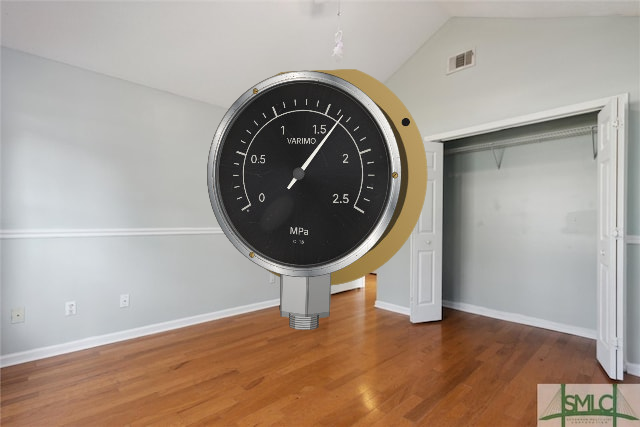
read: 1.65 MPa
